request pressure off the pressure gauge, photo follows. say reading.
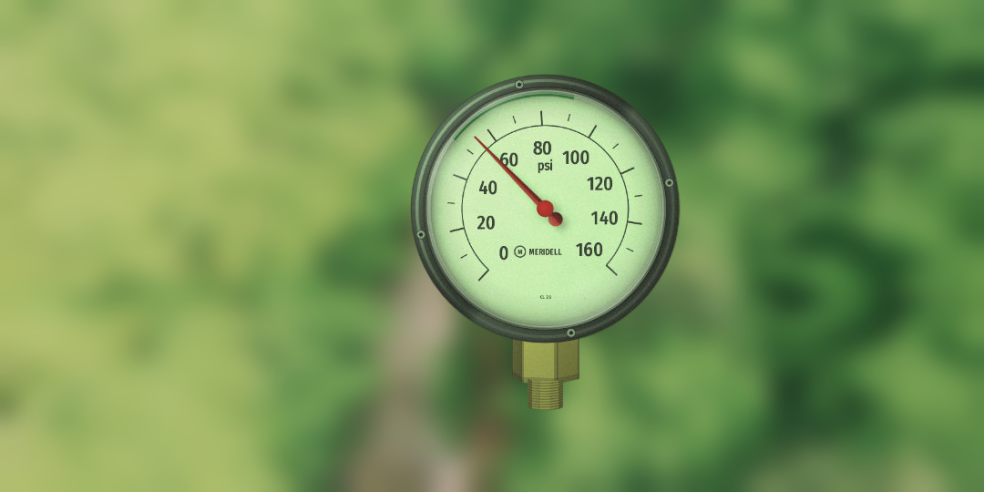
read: 55 psi
